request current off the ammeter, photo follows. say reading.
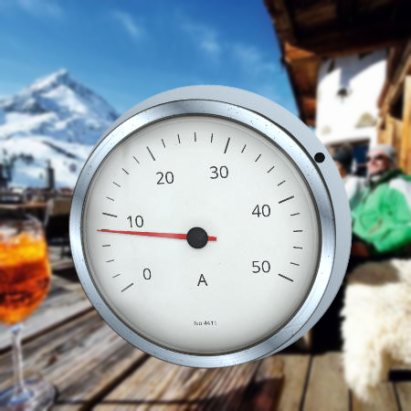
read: 8 A
